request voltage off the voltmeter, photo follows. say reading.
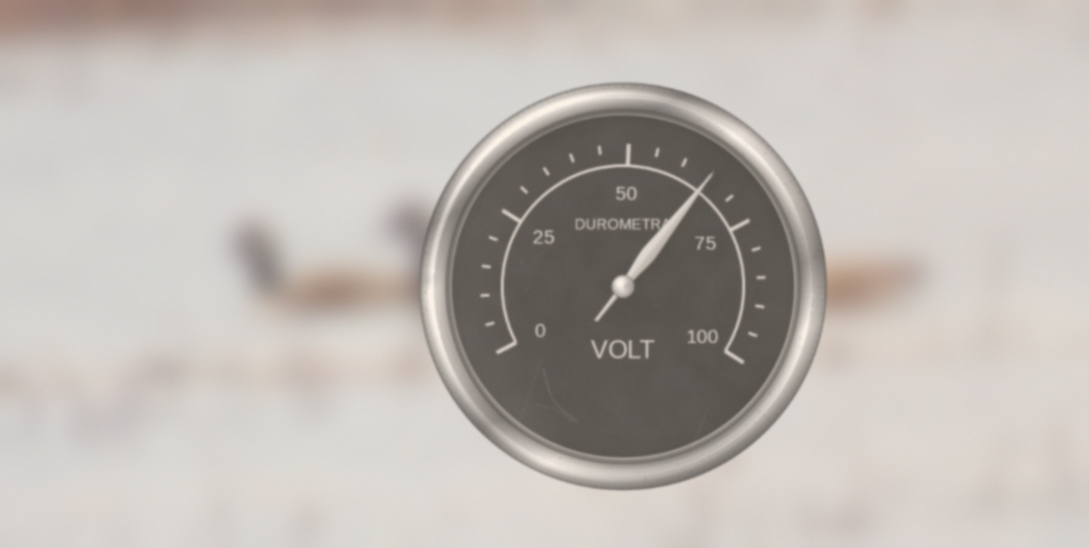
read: 65 V
